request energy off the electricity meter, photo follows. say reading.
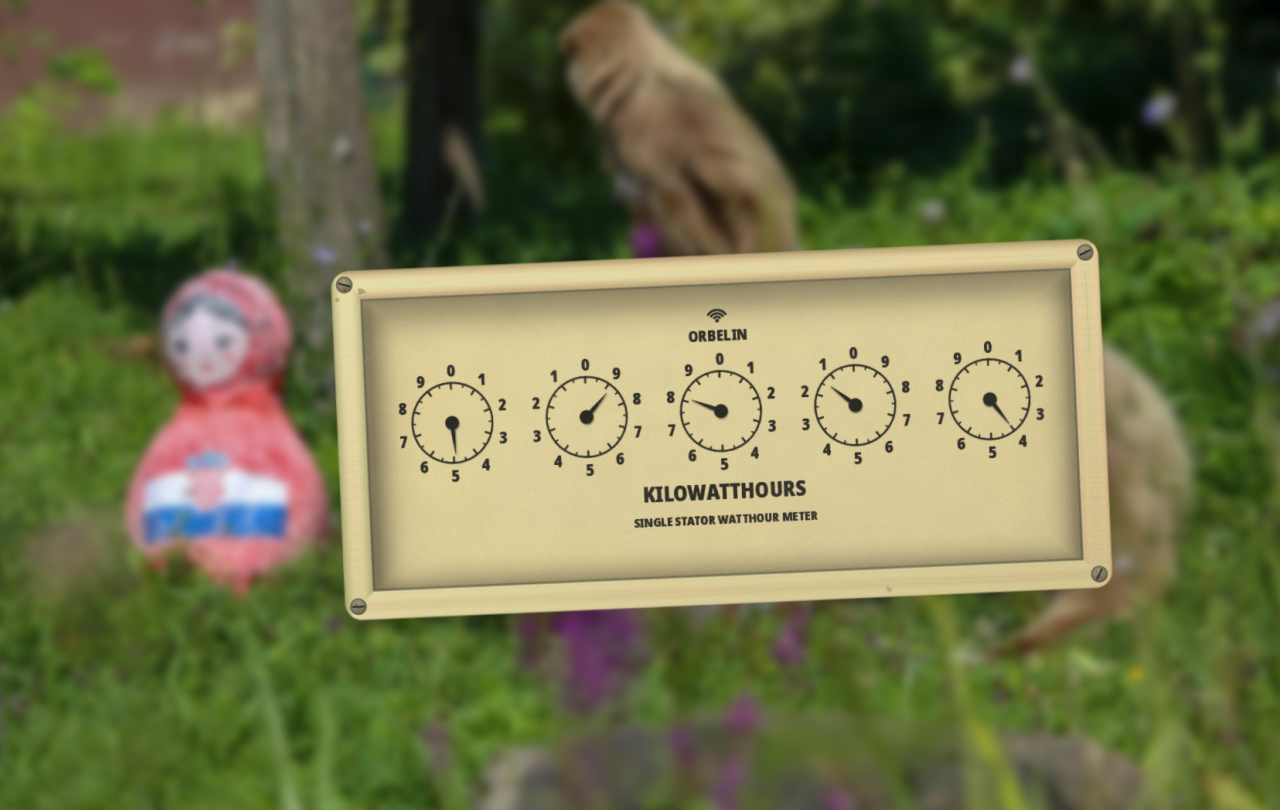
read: 48814 kWh
